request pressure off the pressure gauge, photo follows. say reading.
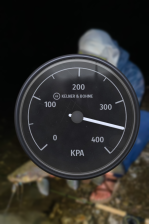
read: 350 kPa
